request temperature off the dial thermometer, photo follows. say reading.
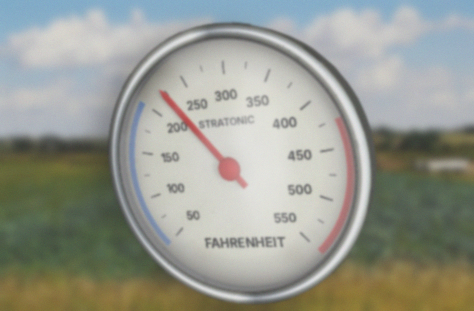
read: 225 °F
